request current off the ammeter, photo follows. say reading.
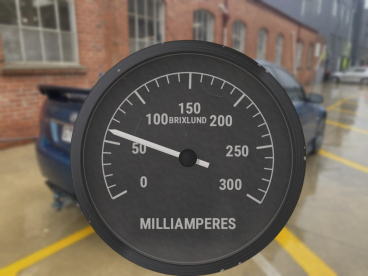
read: 60 mA
